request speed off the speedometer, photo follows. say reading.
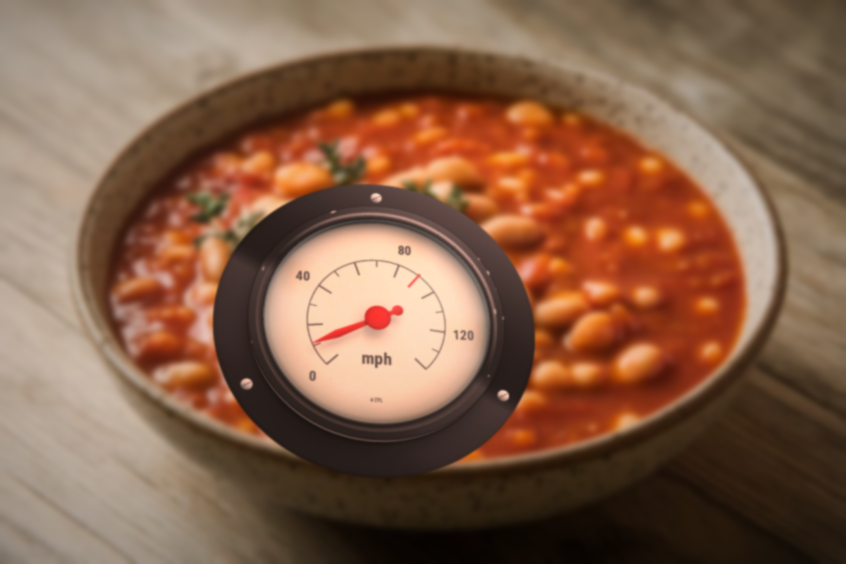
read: 10 mph
